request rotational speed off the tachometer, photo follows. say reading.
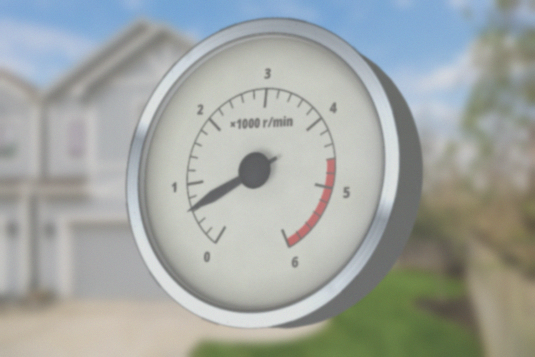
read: 600 rpm
